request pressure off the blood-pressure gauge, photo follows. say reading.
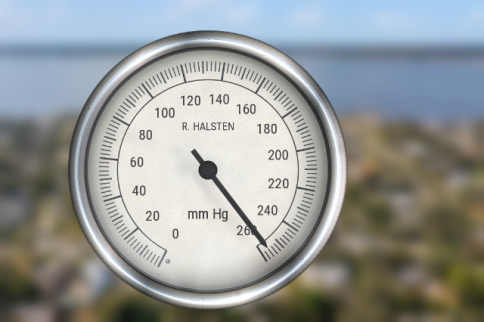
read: 256 mmHg
